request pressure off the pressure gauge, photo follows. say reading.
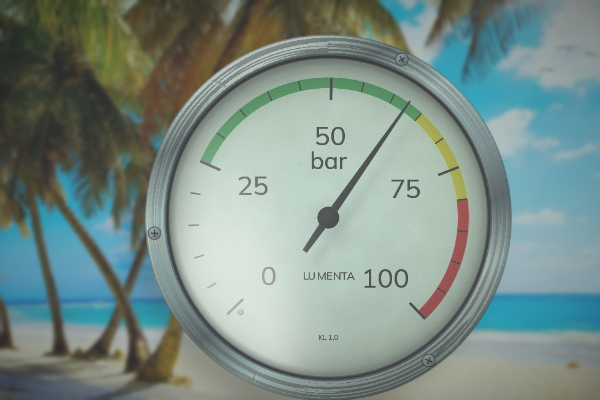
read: 62.5 bar
